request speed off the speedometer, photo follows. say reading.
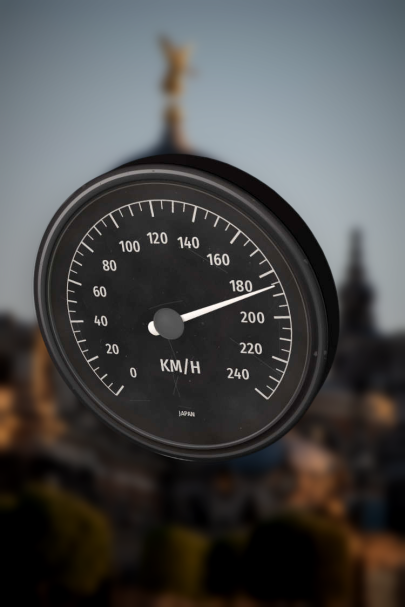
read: 185 km/h
